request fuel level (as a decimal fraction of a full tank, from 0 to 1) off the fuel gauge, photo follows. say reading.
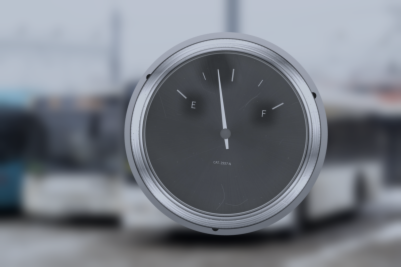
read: 0.375
